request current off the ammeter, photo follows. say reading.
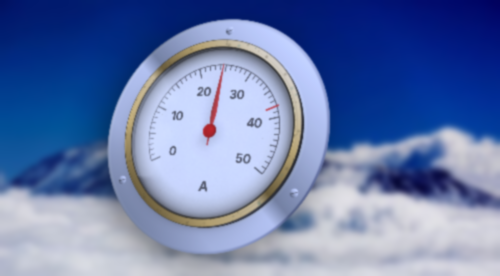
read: 25 A
